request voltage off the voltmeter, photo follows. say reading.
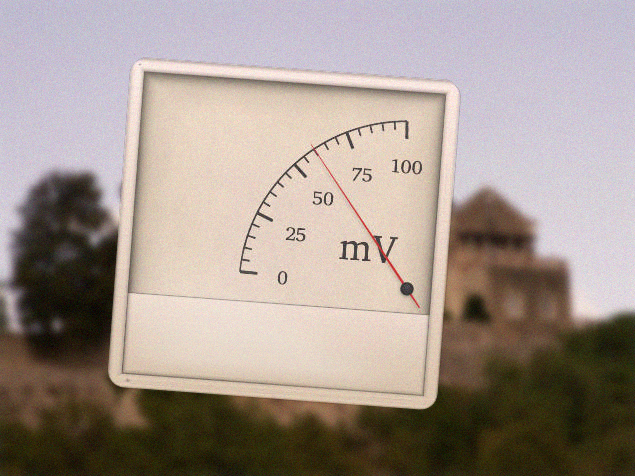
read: 60 mV
